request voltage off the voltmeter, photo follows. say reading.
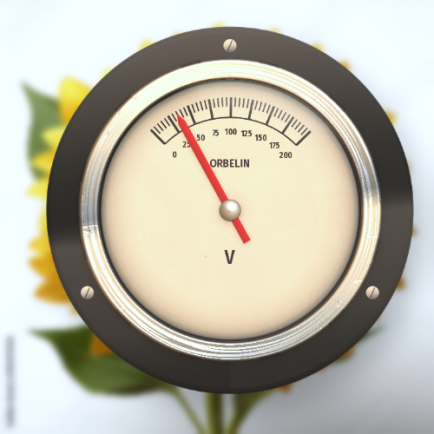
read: 35 V
